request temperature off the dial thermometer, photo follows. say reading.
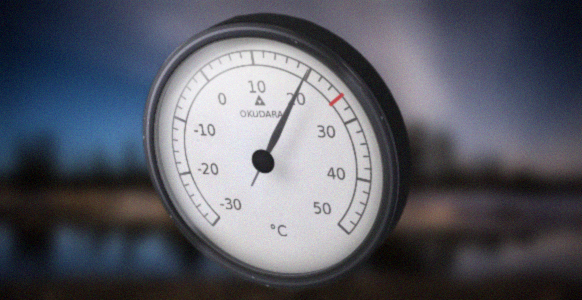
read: 20 °C
